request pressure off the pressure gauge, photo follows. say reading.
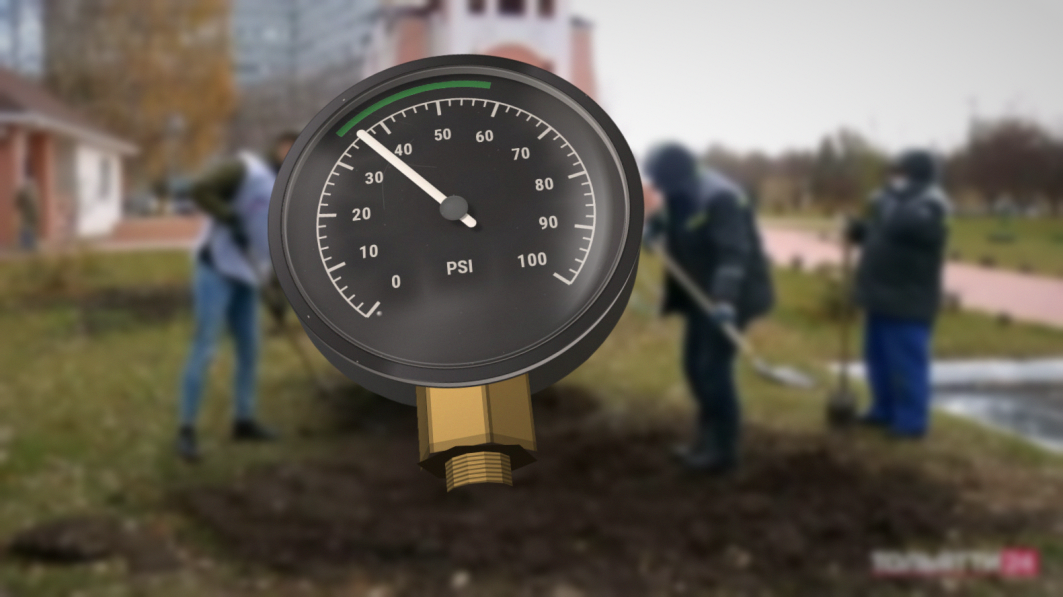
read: 36 psi
